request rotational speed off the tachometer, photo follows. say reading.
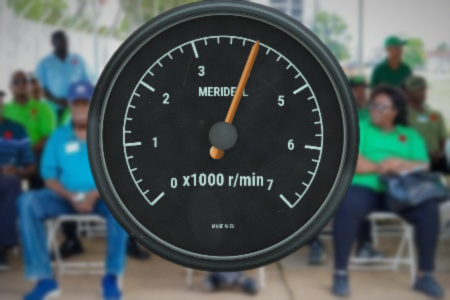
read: 4000 rpm
